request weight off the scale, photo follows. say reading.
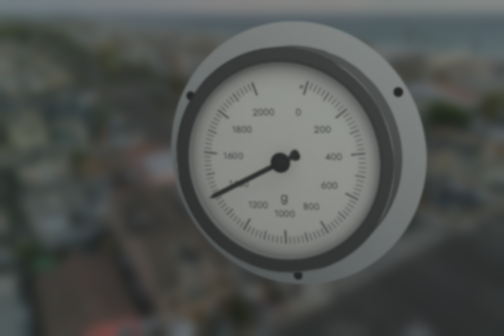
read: 1400 g
